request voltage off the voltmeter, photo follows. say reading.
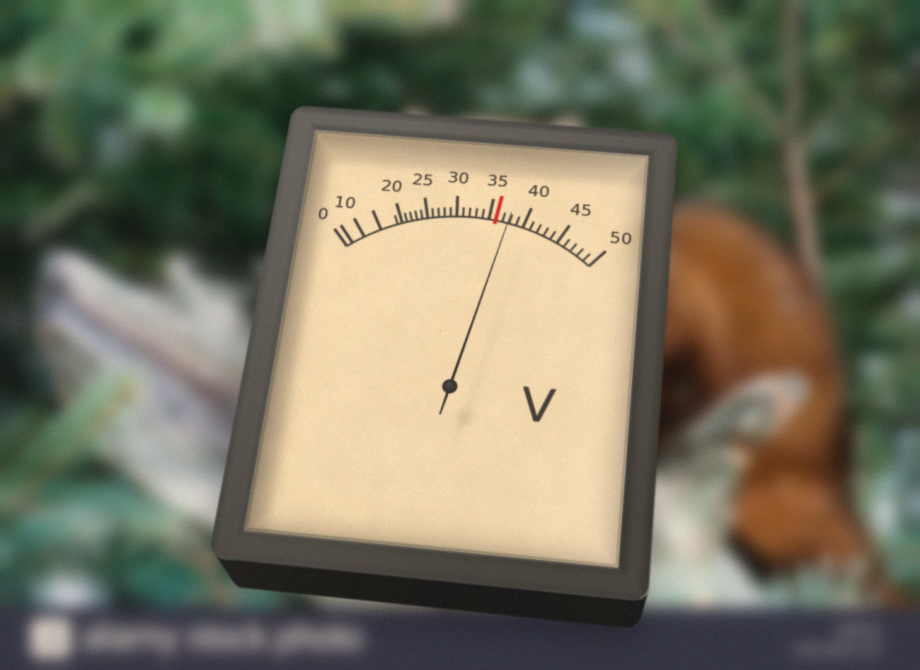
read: 38 V
